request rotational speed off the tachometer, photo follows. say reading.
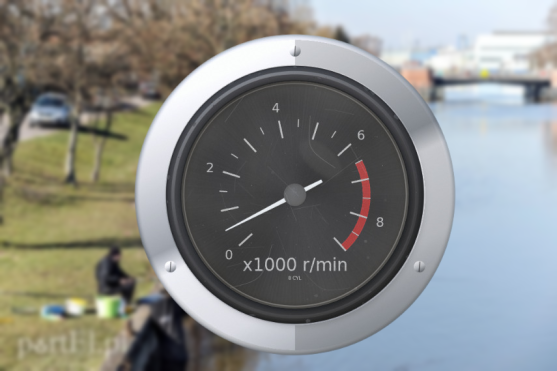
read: 500 rpm
